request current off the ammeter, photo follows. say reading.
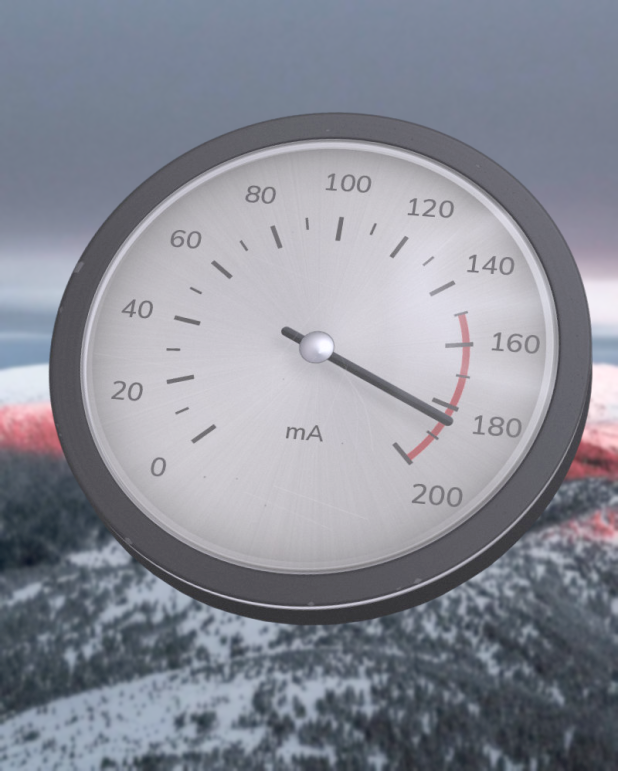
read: 185 mA
